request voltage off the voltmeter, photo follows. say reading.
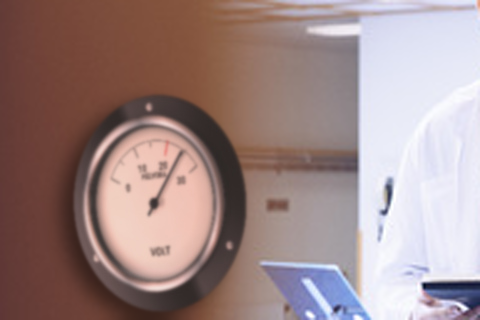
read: 25 V
